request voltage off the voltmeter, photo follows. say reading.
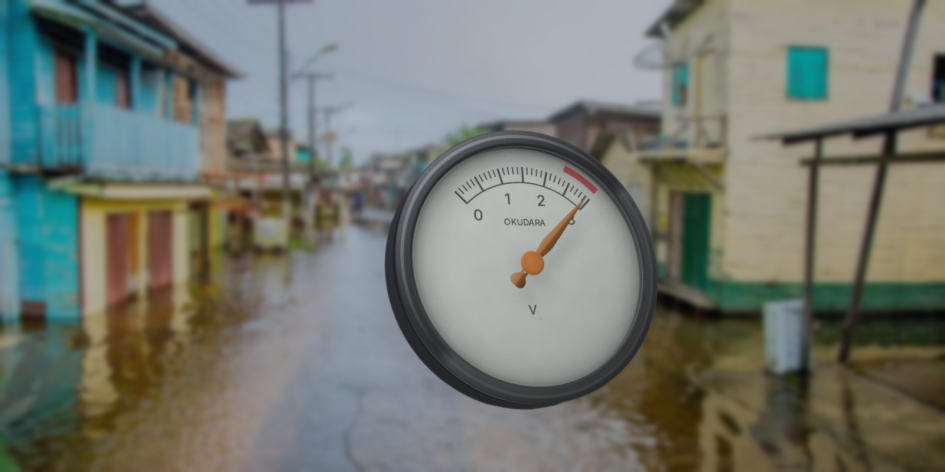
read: 2.9 V
